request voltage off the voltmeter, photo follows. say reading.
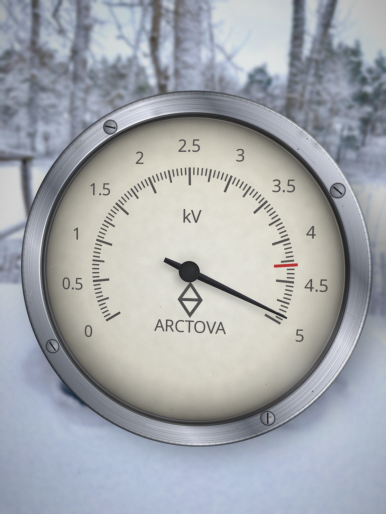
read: 4.9 kV
